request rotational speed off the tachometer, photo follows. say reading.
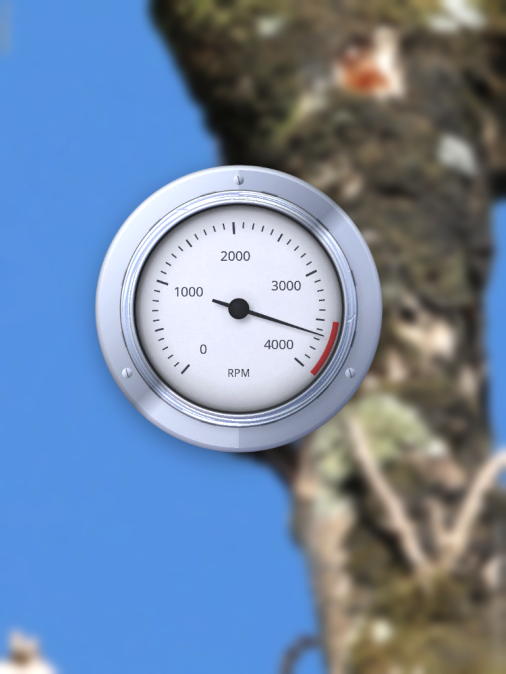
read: 3650 rpm
